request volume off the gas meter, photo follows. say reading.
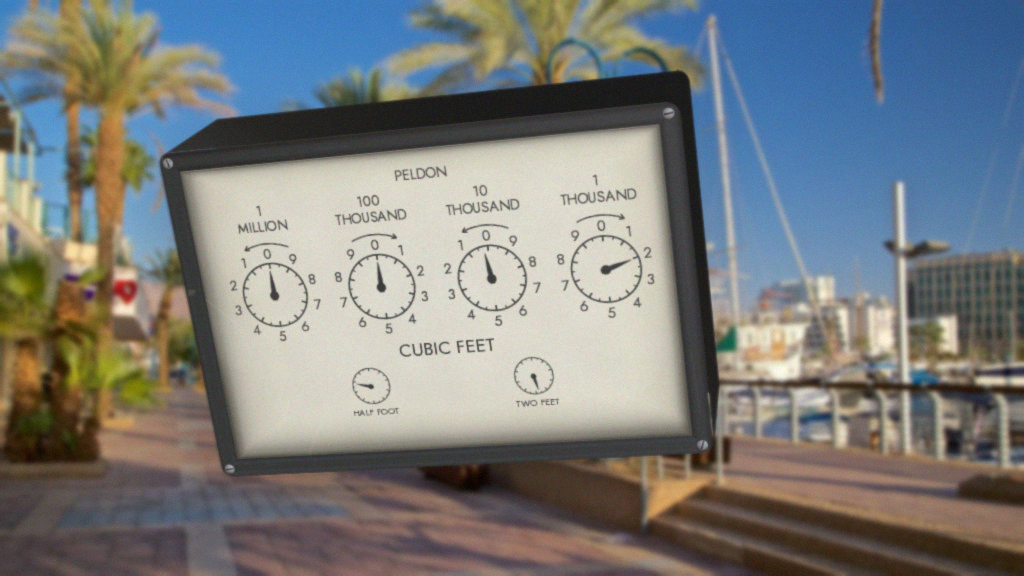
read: 200 ft³
